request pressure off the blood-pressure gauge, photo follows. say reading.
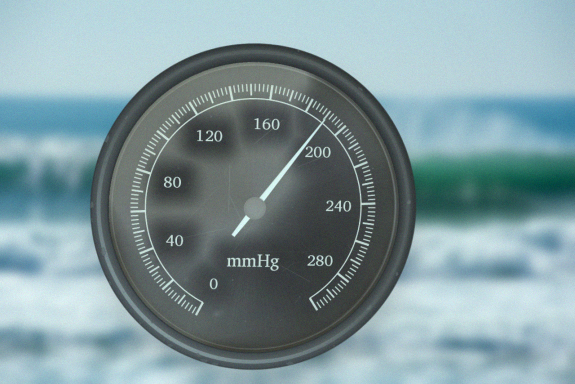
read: 190 mmHg
